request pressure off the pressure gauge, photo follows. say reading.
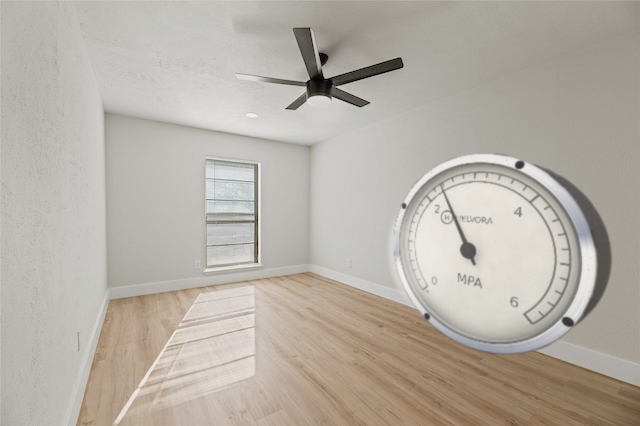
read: 2.4 MPa
